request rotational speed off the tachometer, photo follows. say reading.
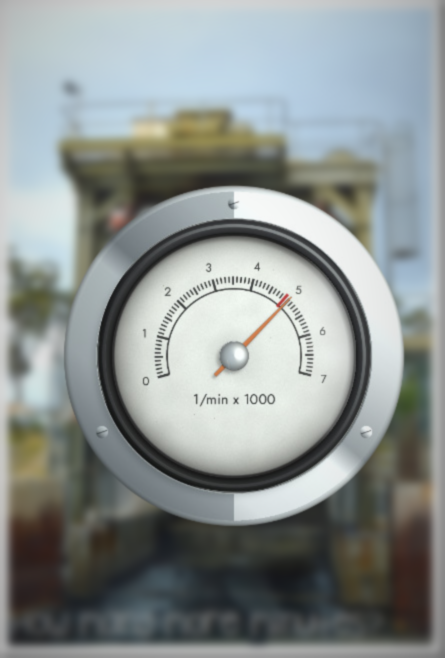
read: 5000 rpm
